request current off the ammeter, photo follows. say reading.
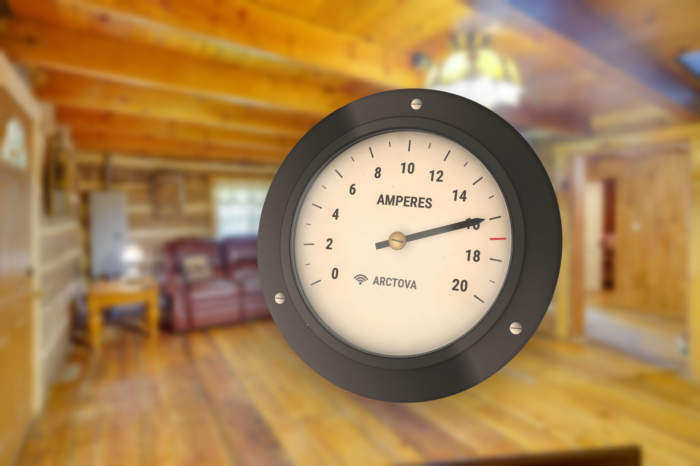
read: 16 A
